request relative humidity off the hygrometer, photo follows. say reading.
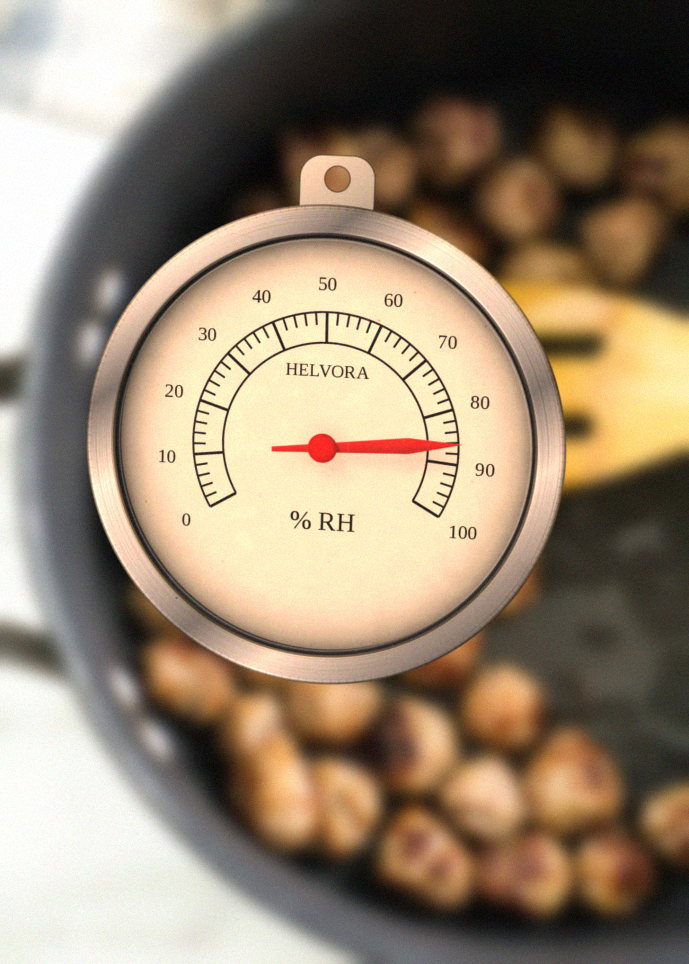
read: 86 %
